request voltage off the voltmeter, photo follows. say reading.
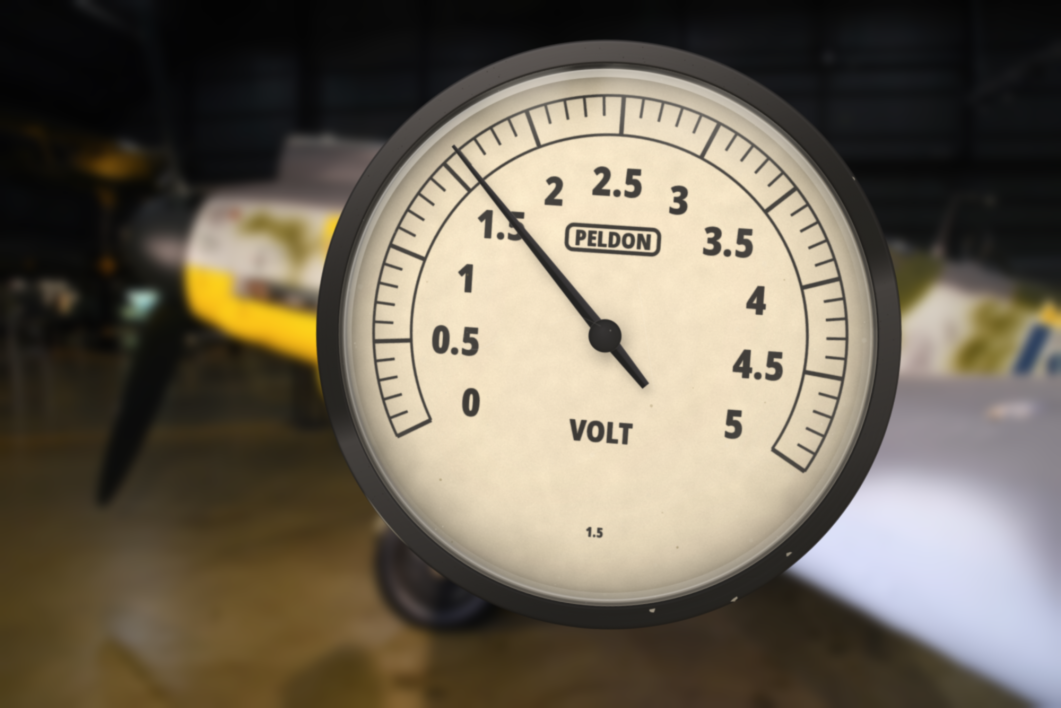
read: 1.6 V
